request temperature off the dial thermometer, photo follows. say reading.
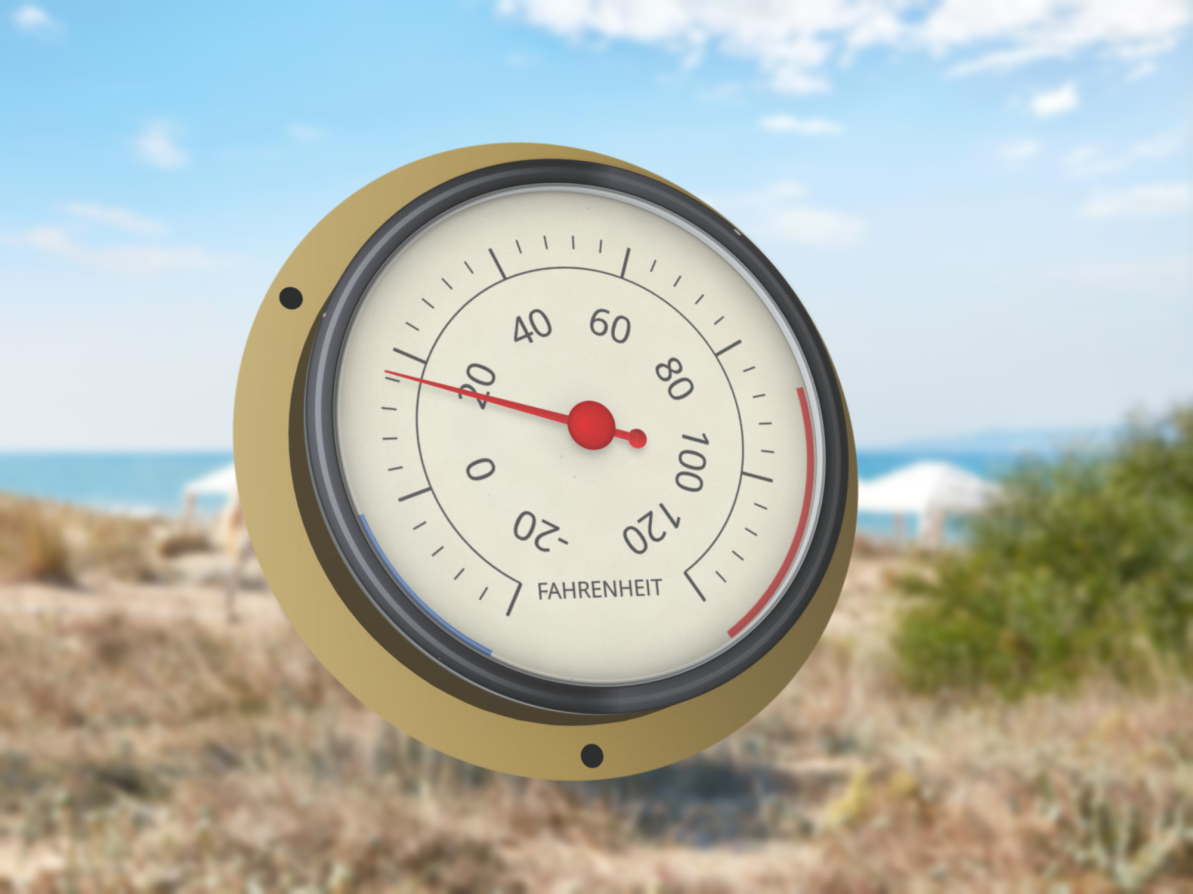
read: 16 °F
